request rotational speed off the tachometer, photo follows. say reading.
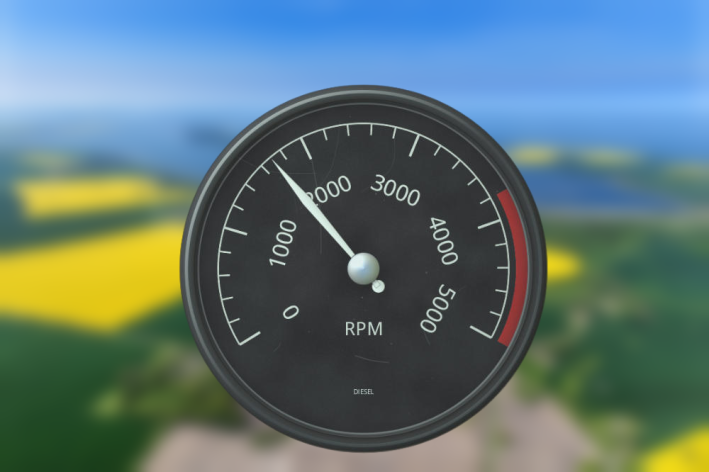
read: 1700 rpm
